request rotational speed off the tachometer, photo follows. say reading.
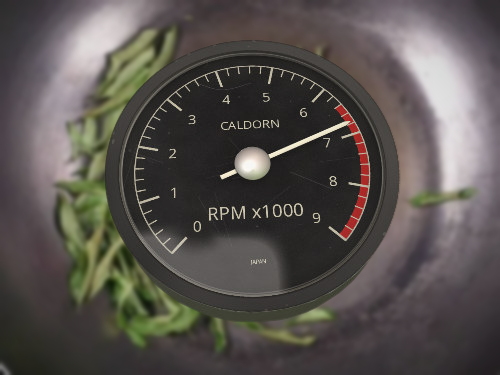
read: 6800 rpm
